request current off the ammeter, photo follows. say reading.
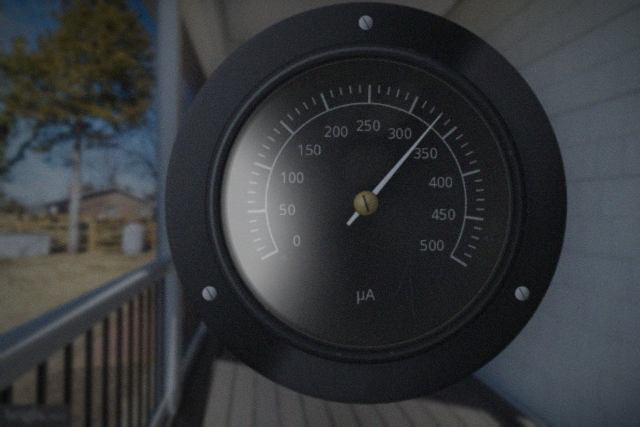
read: 330 µA
